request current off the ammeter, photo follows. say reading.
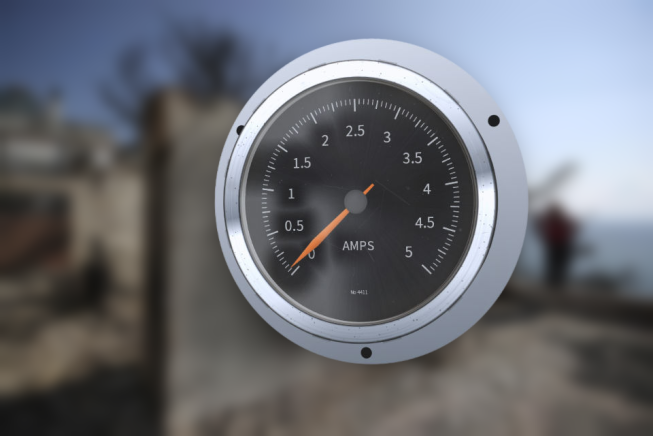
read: 0.05 A
